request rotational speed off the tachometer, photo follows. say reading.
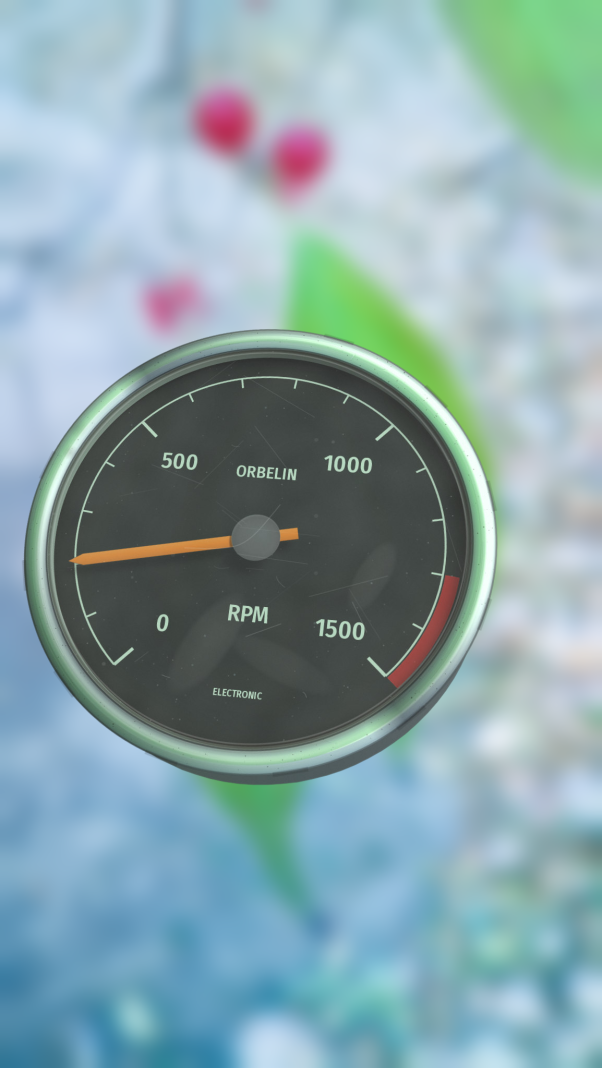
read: 200 rpm
